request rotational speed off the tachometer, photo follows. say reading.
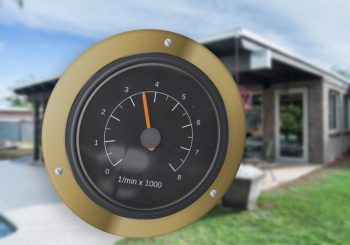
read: 3500 rpm
